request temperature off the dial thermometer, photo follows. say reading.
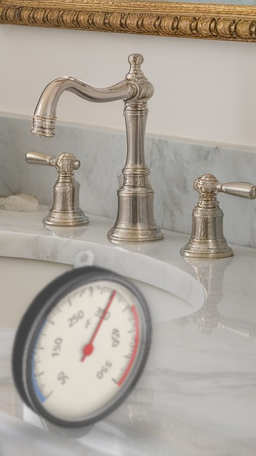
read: 350 °F
